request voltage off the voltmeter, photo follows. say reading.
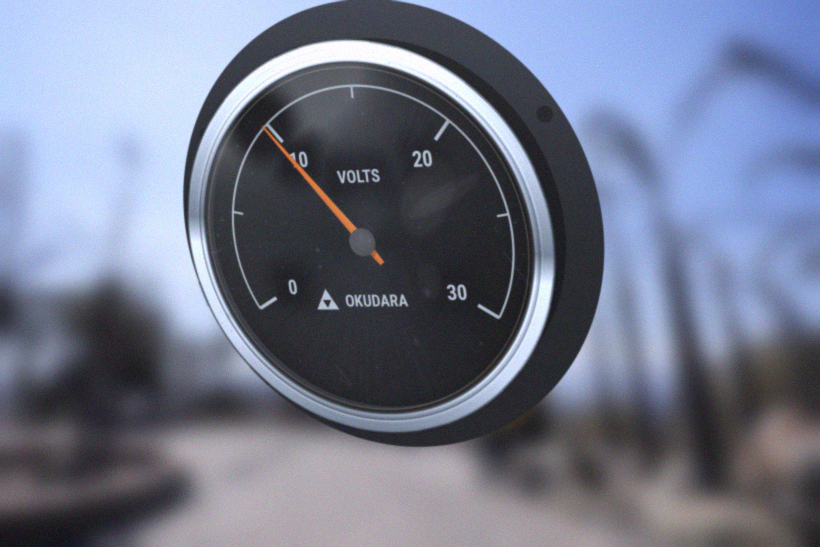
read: 10 V
